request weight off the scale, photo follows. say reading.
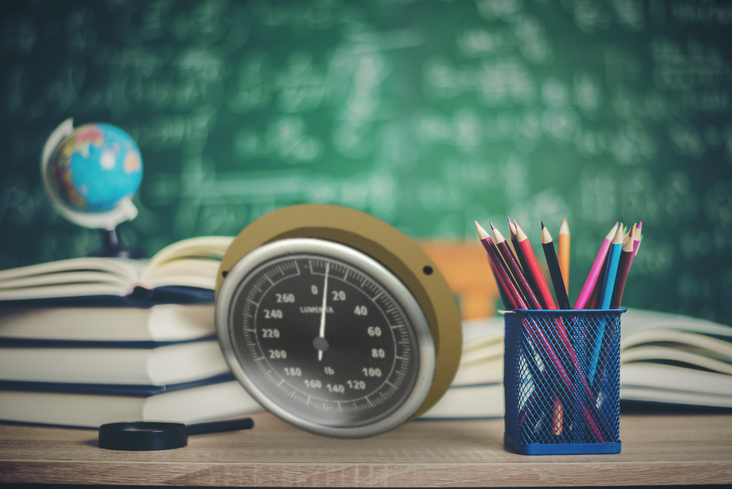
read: 10 lb
